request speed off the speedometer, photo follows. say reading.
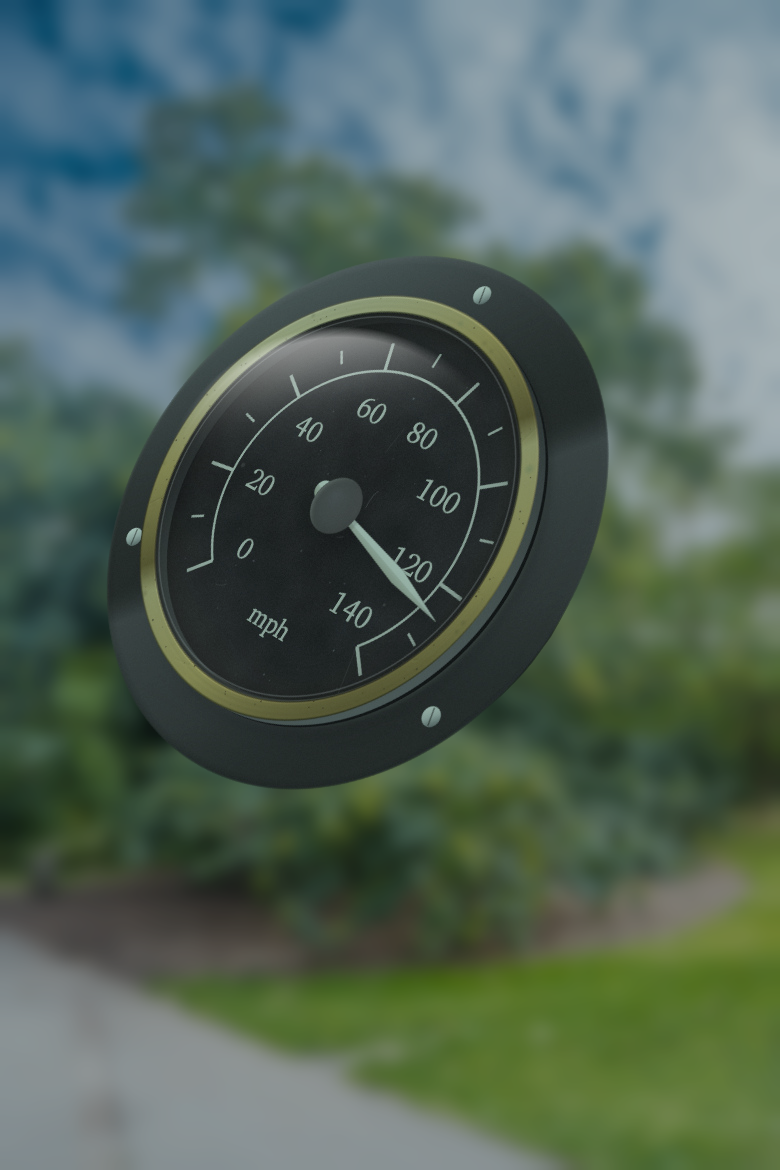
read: 125 mph
